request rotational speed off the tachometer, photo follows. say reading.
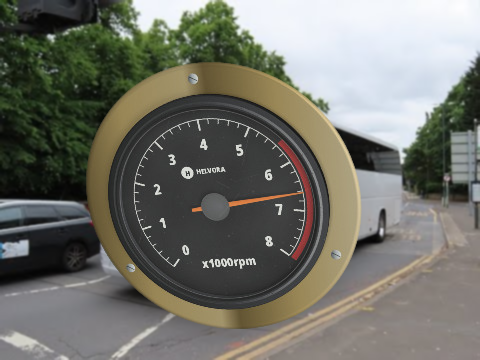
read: 6600 rpm
